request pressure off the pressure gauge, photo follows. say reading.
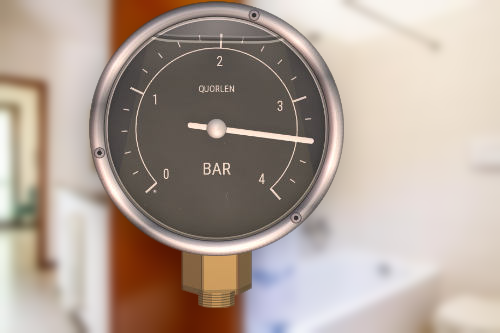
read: 3.4 bar
